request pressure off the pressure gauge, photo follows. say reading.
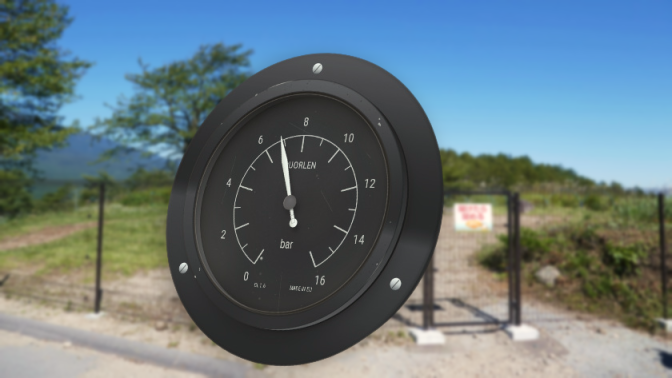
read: 7 bar
